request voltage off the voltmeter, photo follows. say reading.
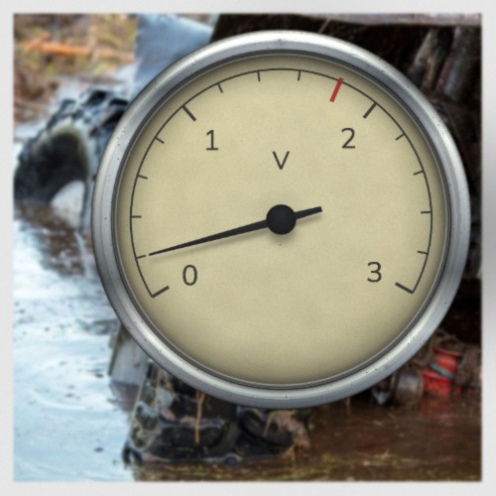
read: 0.2 V
